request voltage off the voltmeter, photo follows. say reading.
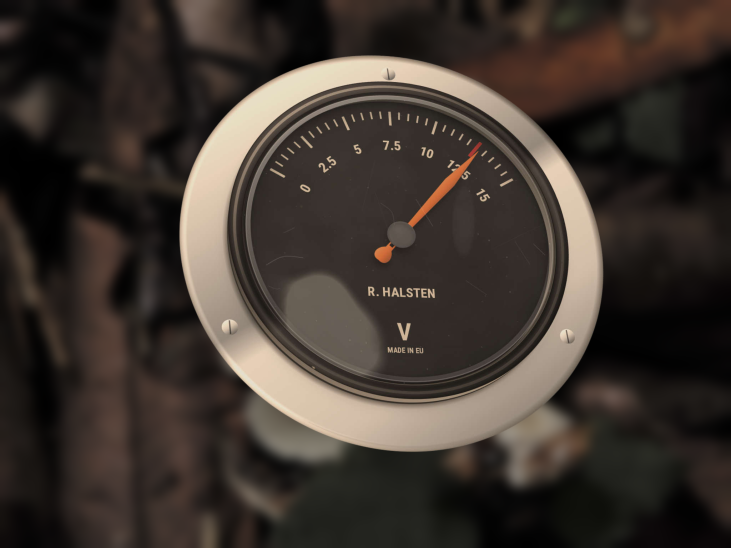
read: 12.75 V
